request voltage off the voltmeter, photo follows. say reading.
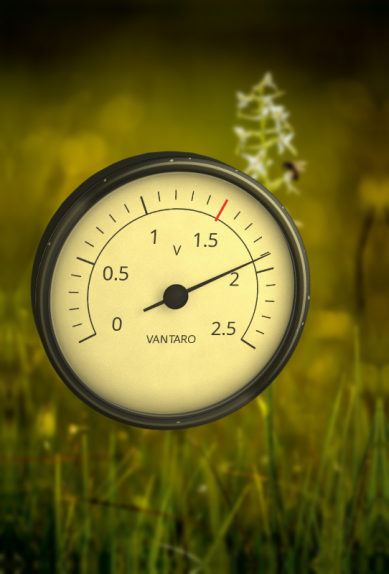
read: 1.9 V
